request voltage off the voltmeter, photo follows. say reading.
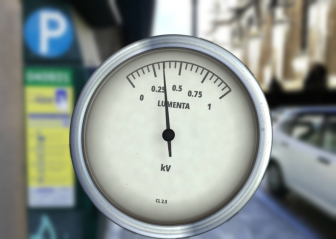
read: 0.35 kV
